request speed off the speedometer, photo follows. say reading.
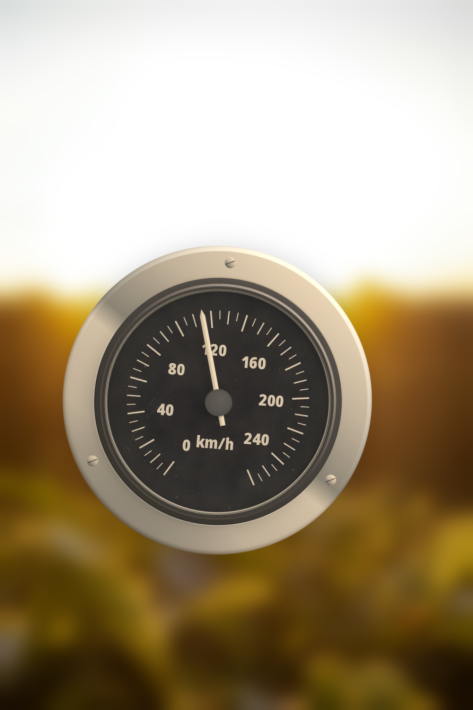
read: 115 km/h
